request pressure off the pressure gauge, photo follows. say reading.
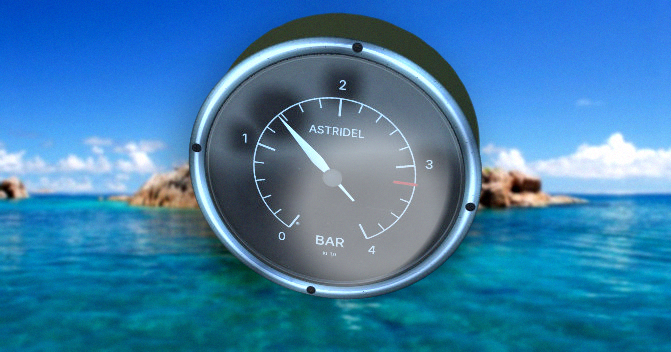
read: 1.4 bar
